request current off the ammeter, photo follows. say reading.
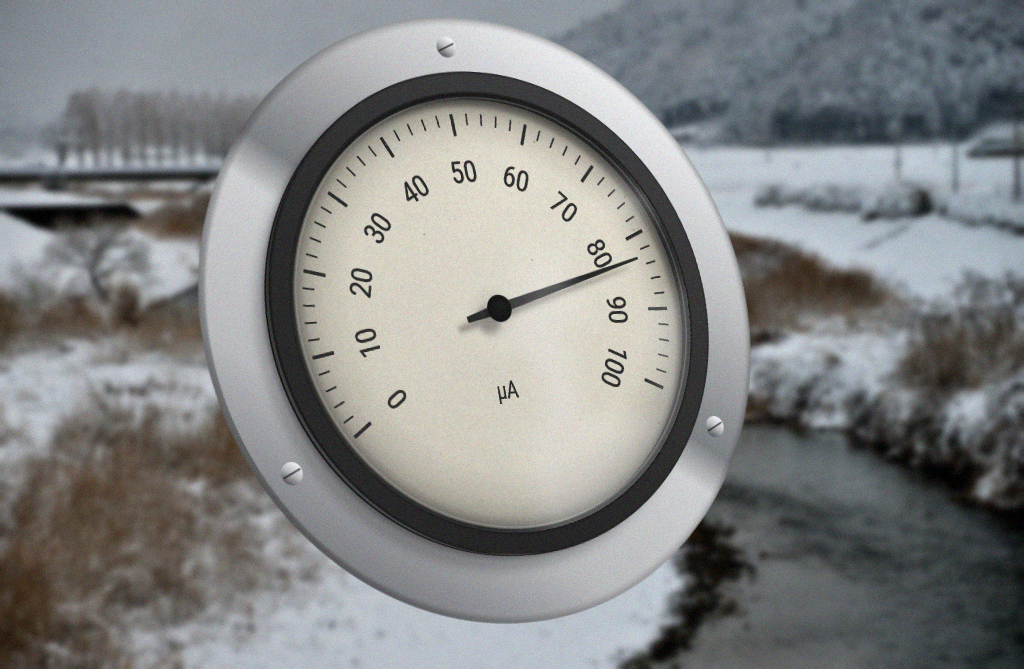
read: 83 µA
